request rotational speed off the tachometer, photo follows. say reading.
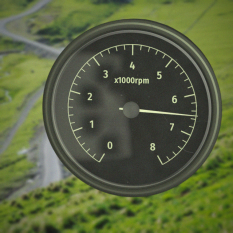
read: 6500 rpm
